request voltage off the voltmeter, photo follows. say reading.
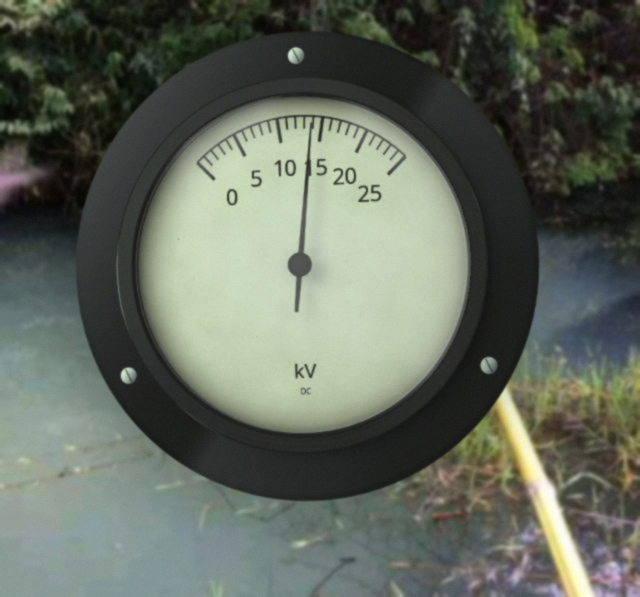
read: 14 kV
